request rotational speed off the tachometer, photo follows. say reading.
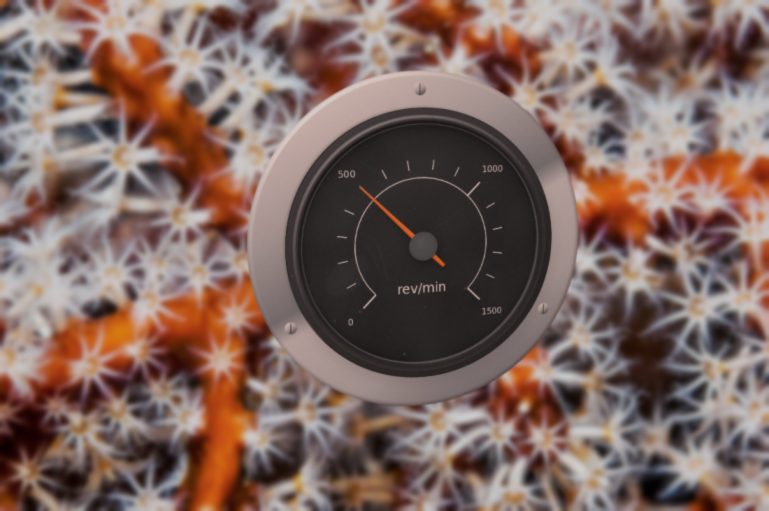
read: 500 rpm
